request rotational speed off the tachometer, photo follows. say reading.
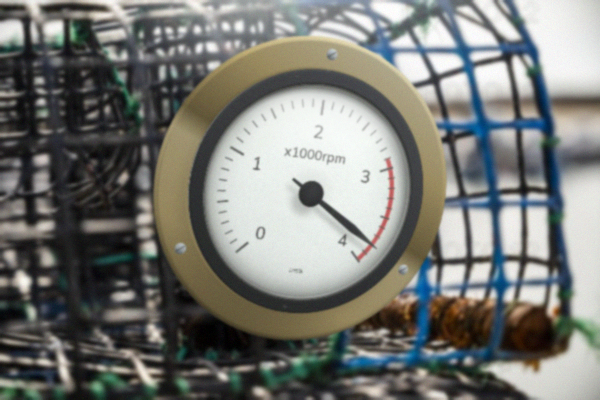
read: 3800 rpm
